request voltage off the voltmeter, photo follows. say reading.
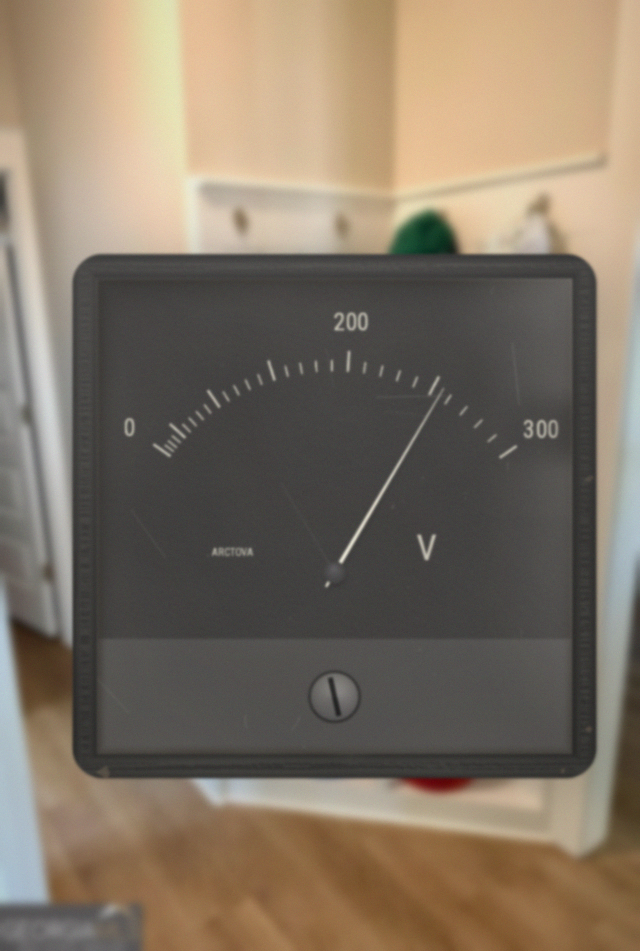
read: 255 V
